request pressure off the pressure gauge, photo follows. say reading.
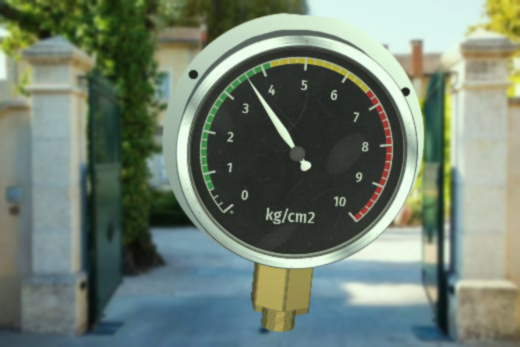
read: 3.6 kg/cm²
